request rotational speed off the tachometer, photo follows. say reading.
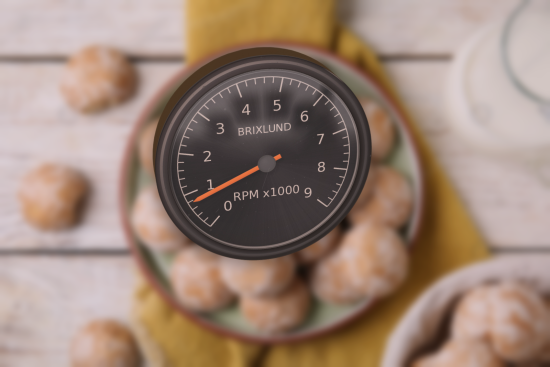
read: 800 rpm
